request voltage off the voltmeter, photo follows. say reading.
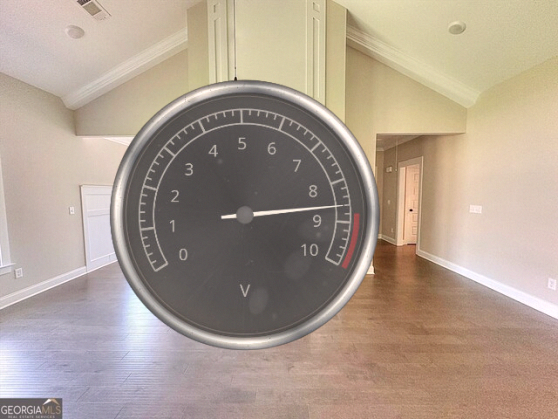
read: 8.6 V
